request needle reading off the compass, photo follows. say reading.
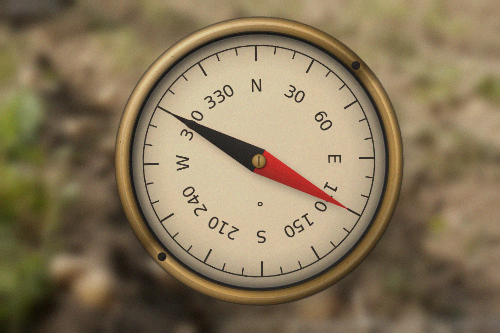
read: 120 °
